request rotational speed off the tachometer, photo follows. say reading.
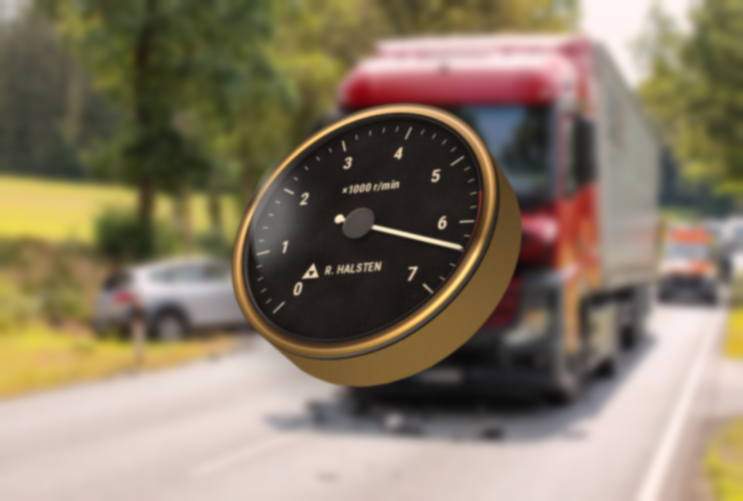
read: 6400 rpm
